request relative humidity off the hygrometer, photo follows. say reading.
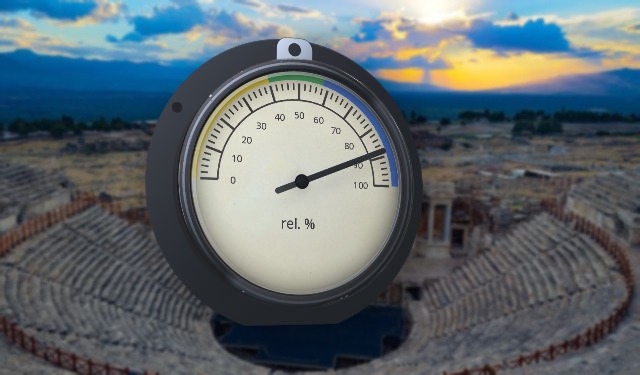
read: 88 %
